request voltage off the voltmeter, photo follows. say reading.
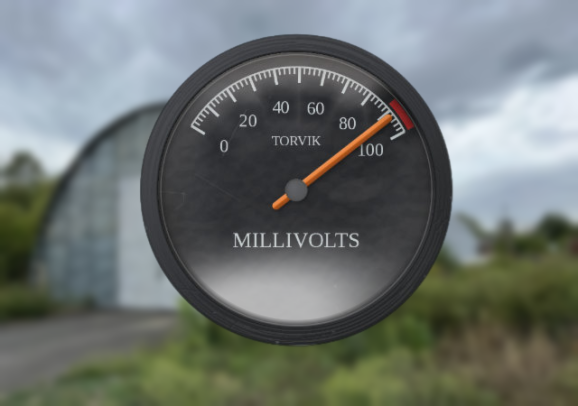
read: 92 mV
